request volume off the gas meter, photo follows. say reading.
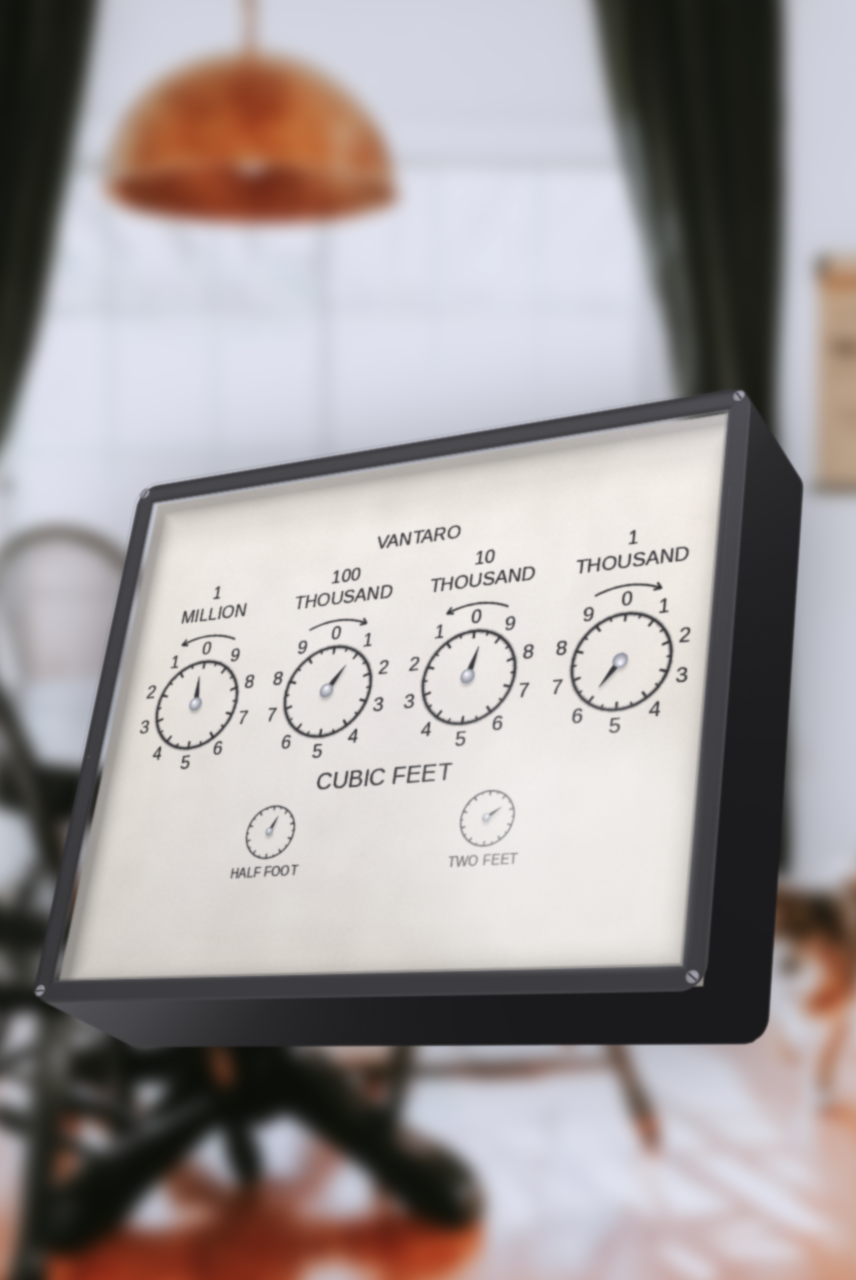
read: 9600 ft³
